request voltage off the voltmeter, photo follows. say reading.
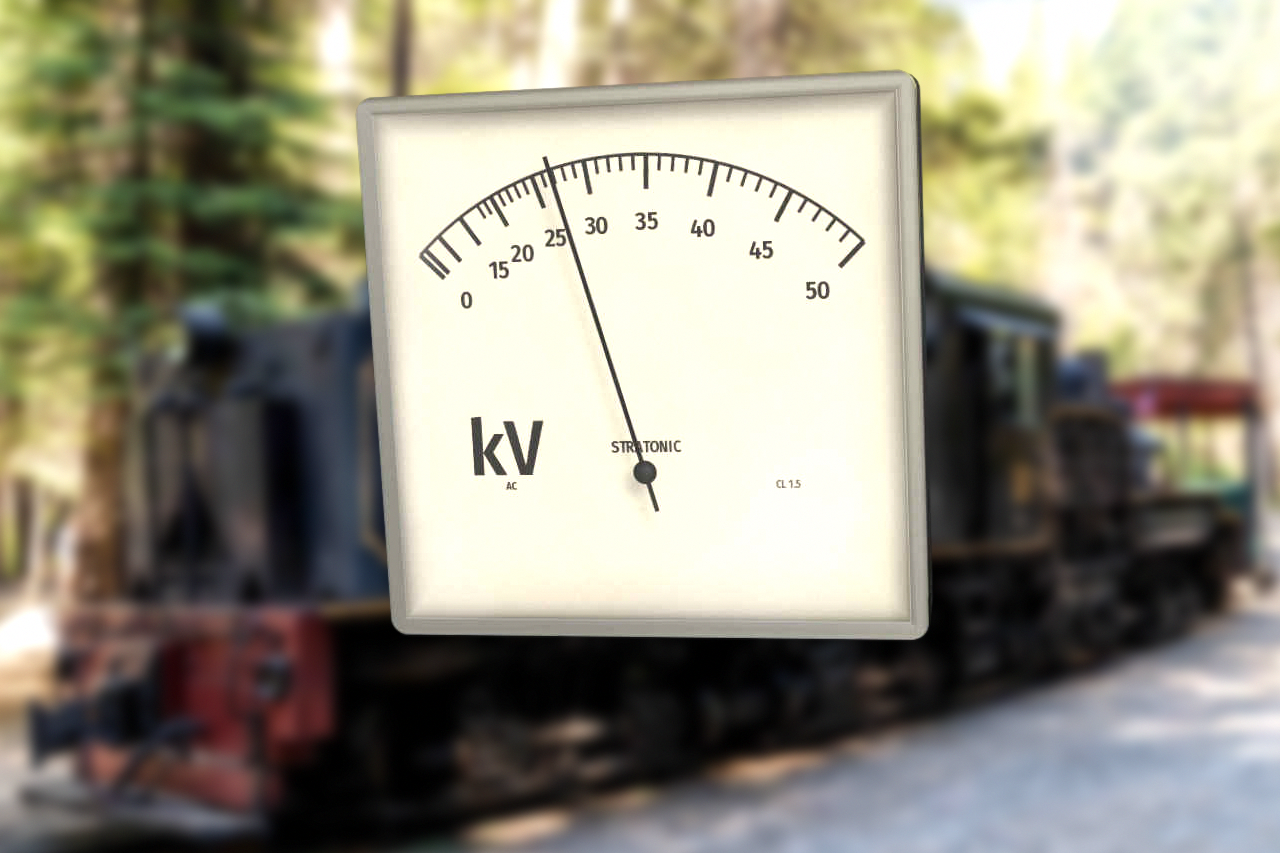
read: 27 kV
